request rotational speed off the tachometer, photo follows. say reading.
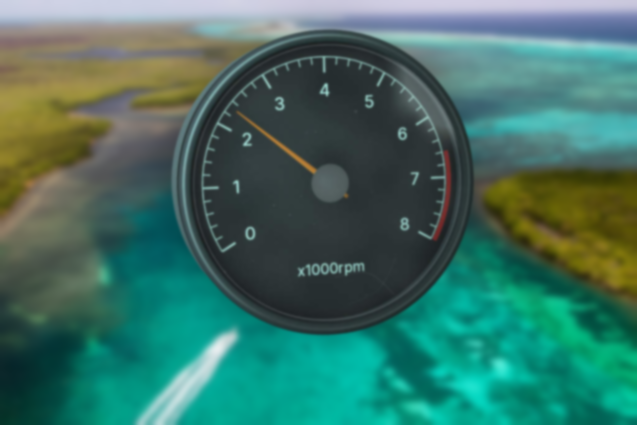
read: 2300 rpm
